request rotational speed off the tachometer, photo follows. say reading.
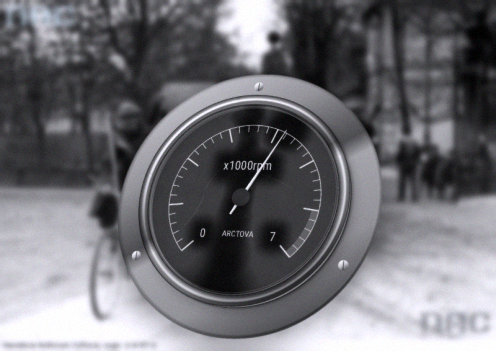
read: 4200 rpm
